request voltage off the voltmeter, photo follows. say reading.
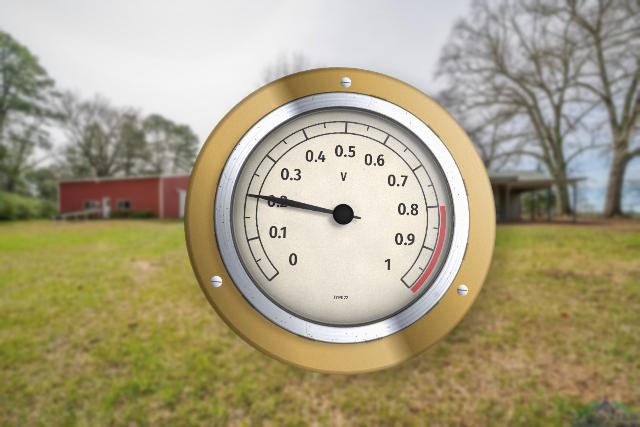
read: 0.2 V
